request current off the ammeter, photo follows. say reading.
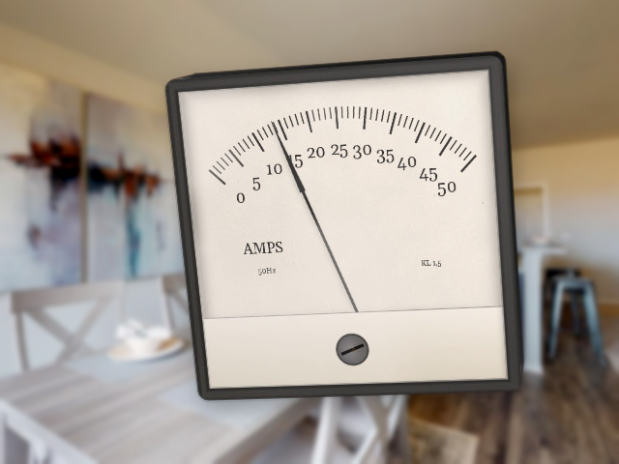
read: 14 A
